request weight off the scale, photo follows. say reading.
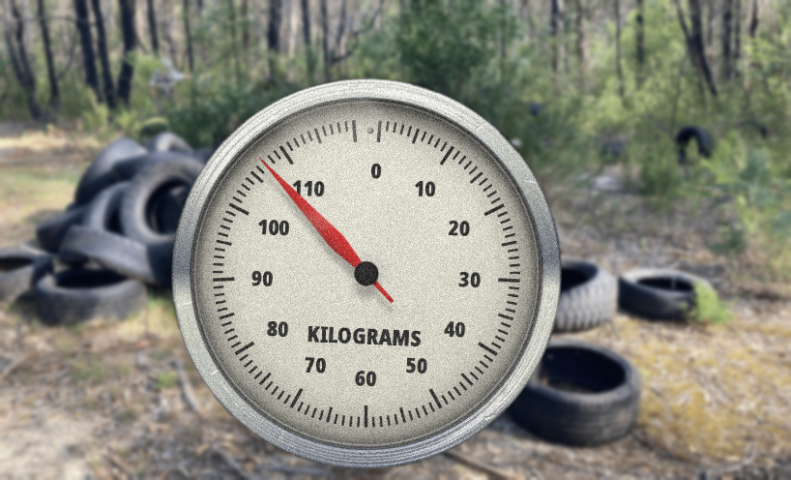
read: 107 kg
